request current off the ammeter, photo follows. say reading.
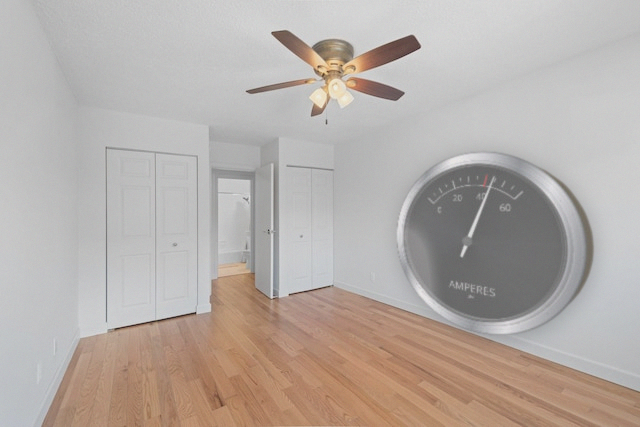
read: 45 A
